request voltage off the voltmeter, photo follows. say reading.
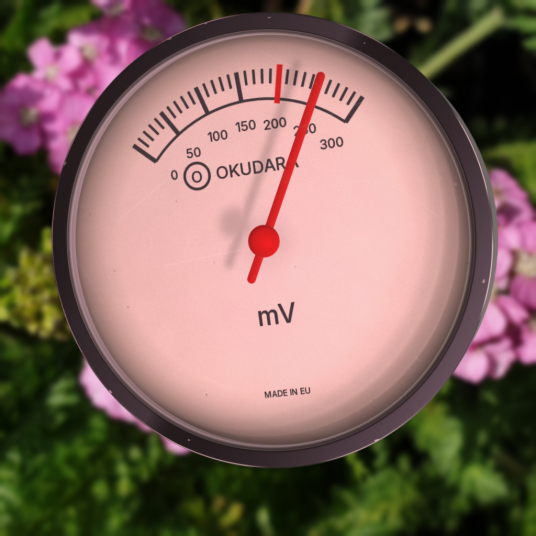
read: 250 mV
